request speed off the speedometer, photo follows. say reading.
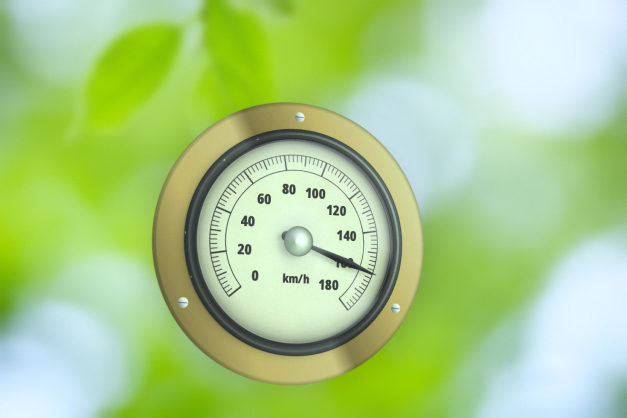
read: 160 km/h
